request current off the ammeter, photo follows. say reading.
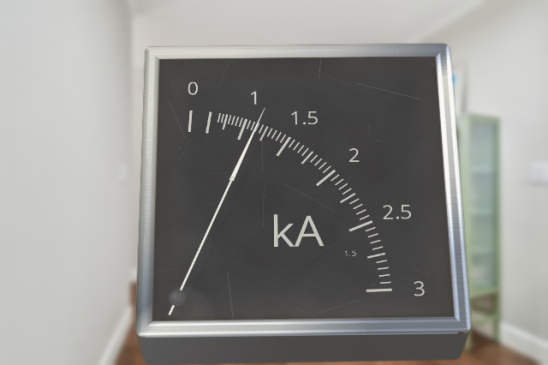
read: 1.15 kA
